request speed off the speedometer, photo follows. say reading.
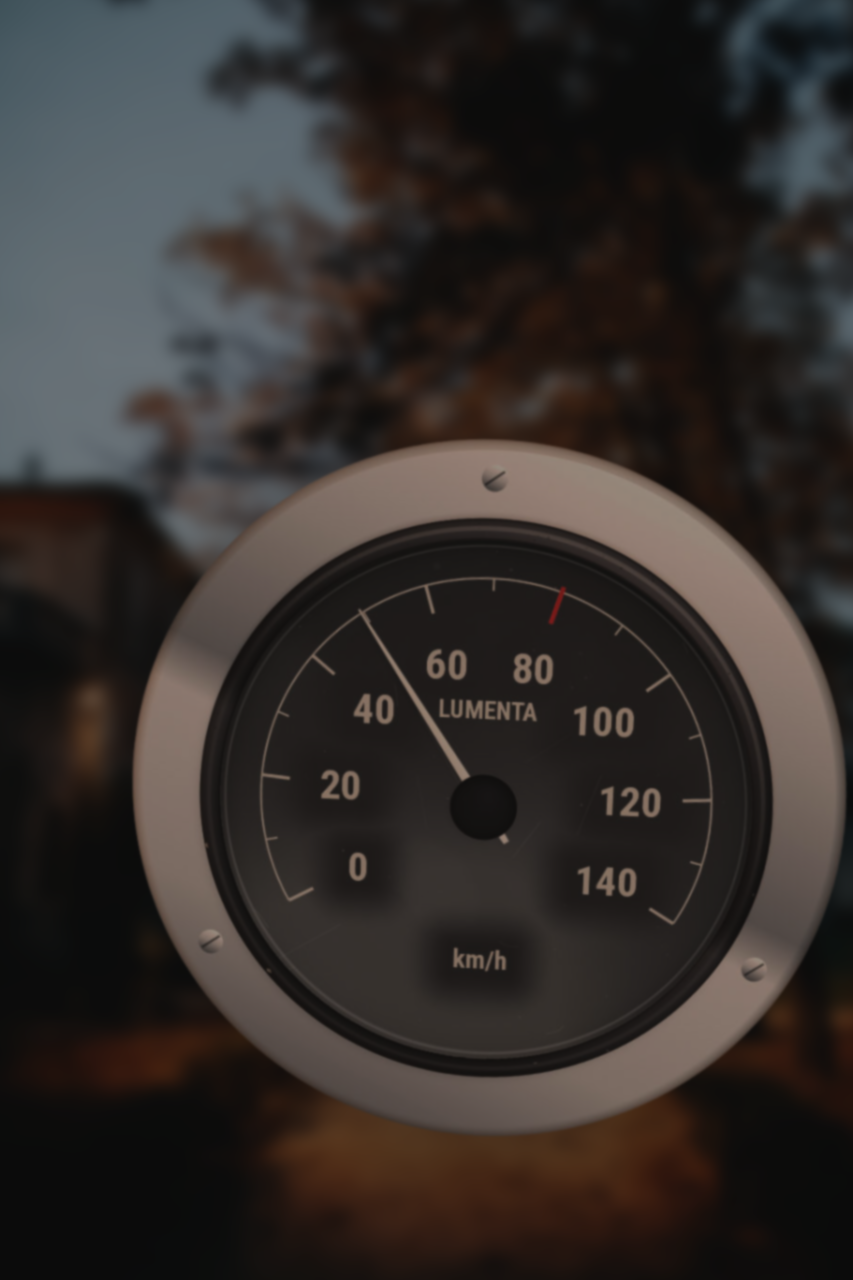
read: 50 km/h
